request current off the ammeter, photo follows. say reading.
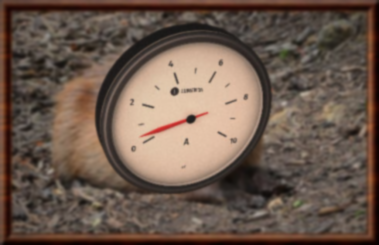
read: 0.5 A
